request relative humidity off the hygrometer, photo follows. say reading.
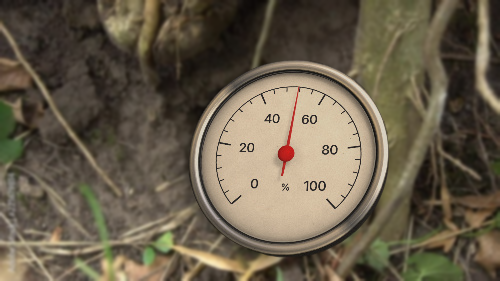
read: 52 %
